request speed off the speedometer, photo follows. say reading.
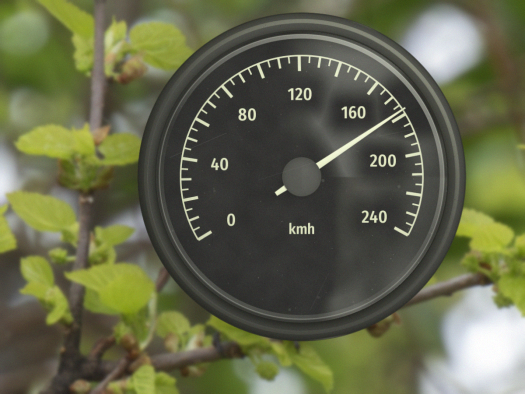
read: 177.5 km/h
